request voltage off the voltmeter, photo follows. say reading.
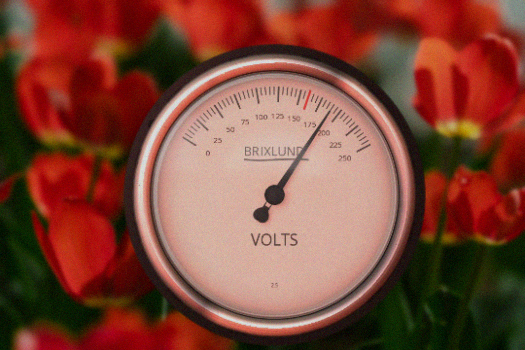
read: 190 V
